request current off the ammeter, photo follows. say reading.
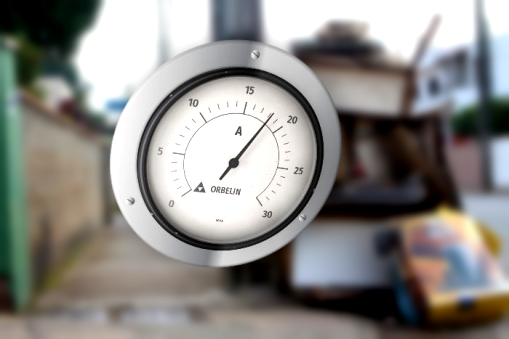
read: 18 A
